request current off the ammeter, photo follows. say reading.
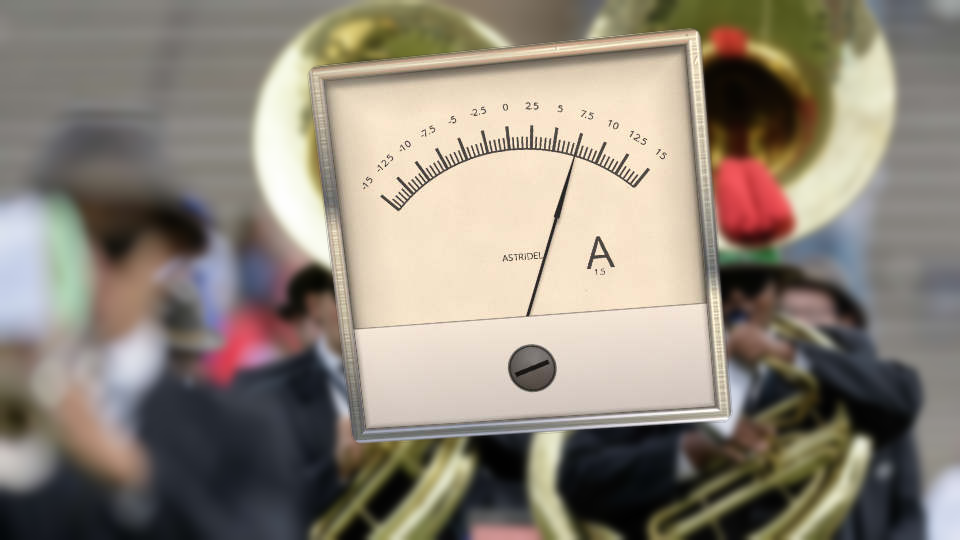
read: 7.5 A
